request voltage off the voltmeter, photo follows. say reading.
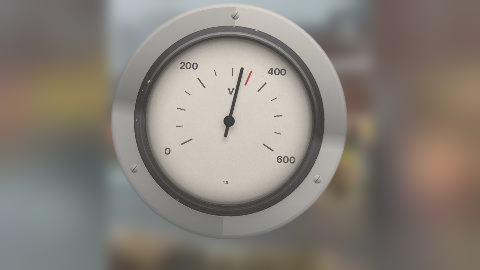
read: 325 V
